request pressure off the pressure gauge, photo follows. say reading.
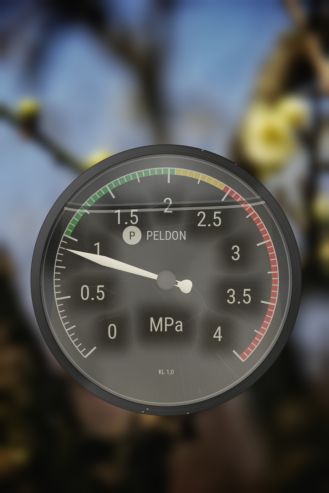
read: 0.9 MPa
